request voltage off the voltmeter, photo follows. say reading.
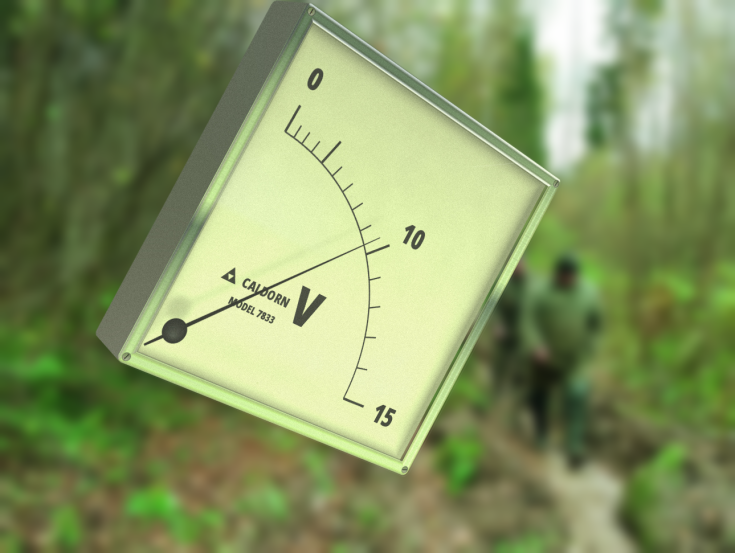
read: 9.5 V
